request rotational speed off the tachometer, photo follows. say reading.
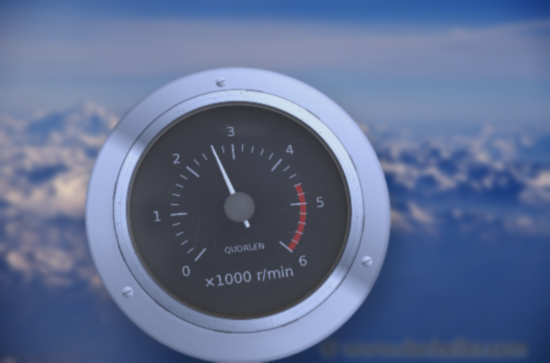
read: 2600 rpm
